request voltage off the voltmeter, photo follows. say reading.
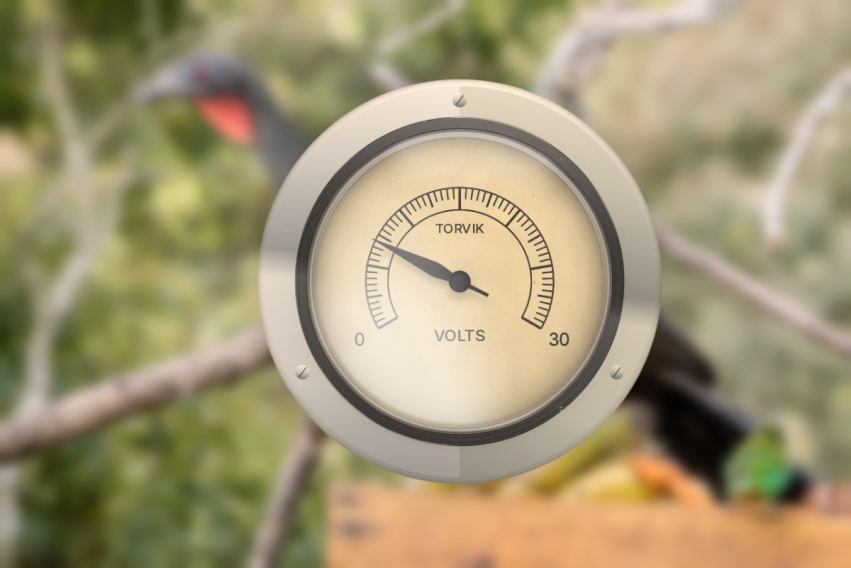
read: 7 V
